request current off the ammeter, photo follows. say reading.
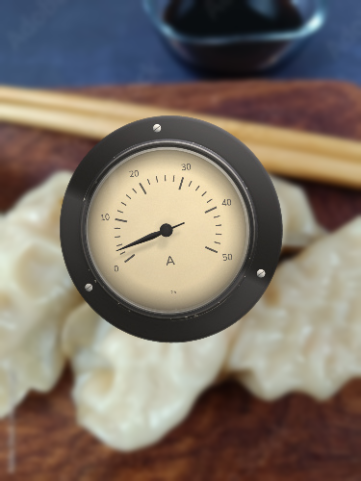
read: 3 A
